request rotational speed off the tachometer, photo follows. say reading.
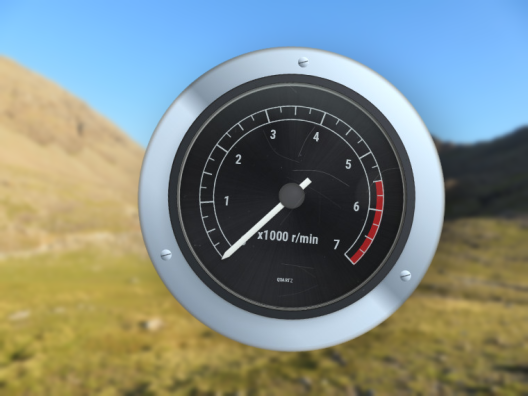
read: 0 rpm
